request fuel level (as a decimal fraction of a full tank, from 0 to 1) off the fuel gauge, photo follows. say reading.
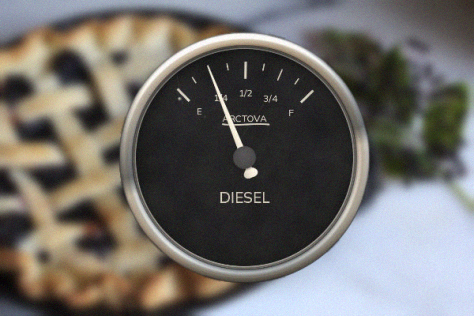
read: 0.25
